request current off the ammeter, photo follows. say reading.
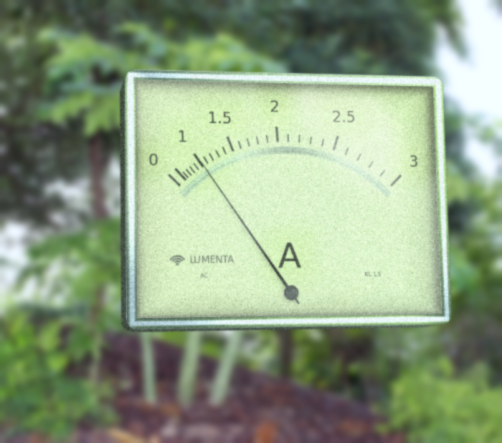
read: 1 A
